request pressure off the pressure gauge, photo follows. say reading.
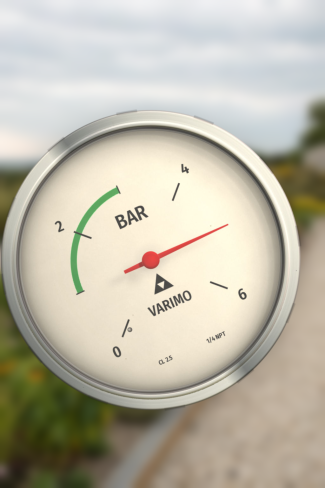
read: 5 bar
